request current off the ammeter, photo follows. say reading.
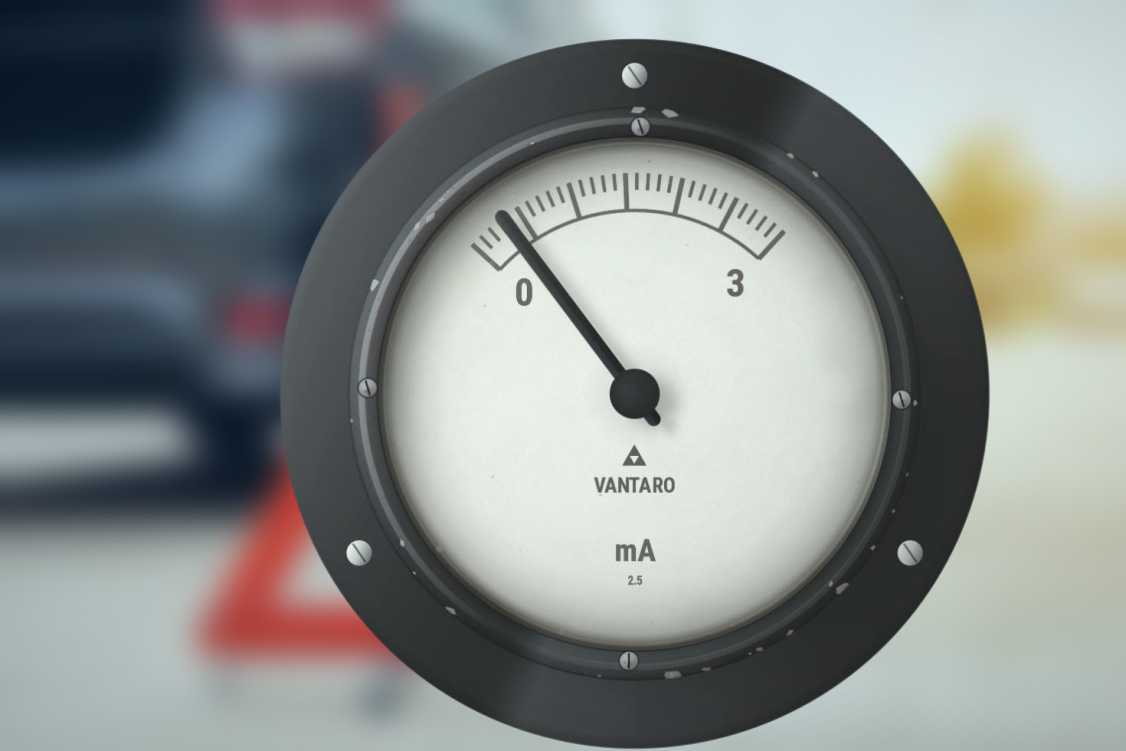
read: 0.35 mA
